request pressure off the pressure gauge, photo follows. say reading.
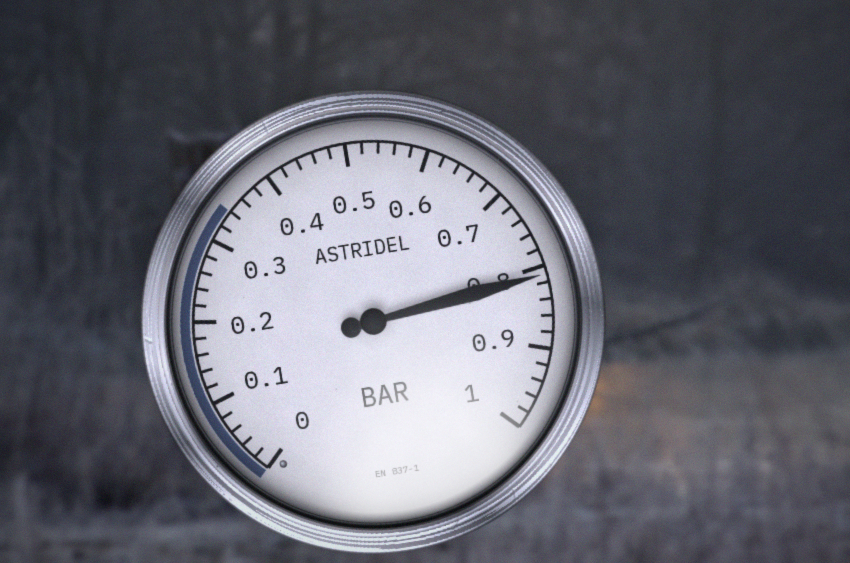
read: 0.81 bar
